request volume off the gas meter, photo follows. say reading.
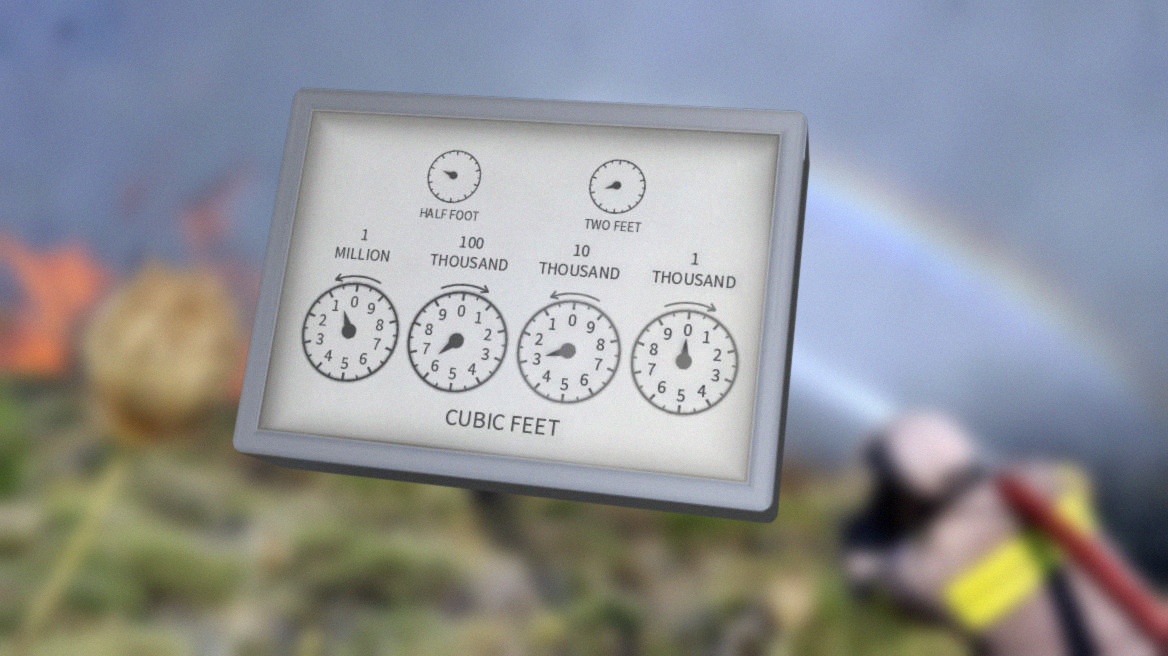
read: 63000 ft³
